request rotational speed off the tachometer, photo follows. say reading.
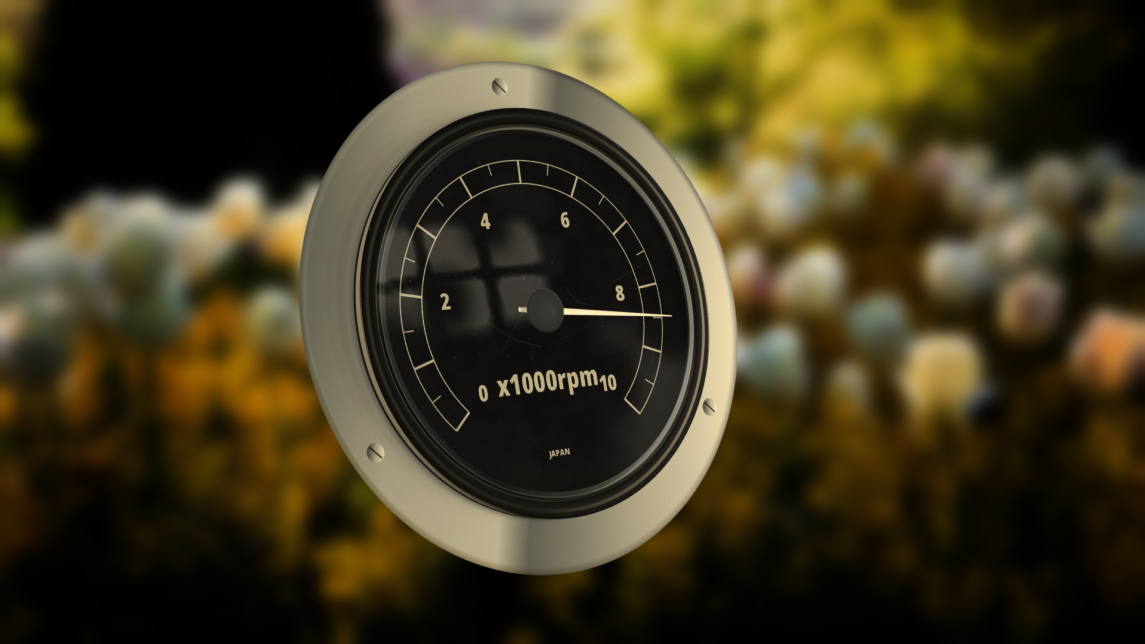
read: 8500 rpm
